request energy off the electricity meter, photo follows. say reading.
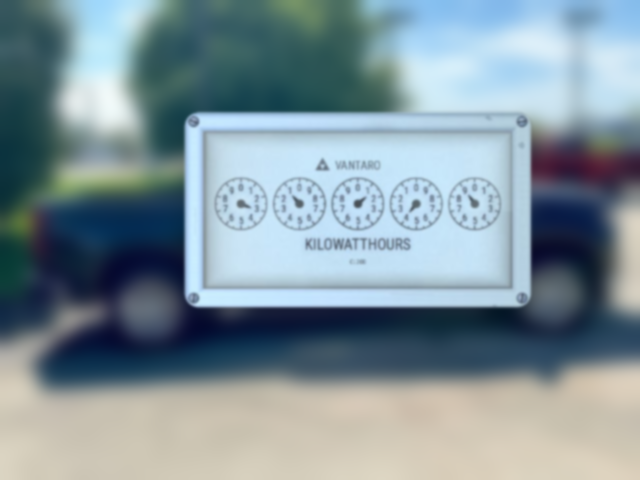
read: 31139 kWh
